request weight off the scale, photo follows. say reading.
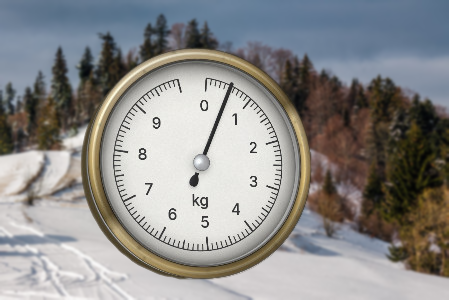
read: 0.5 kg
